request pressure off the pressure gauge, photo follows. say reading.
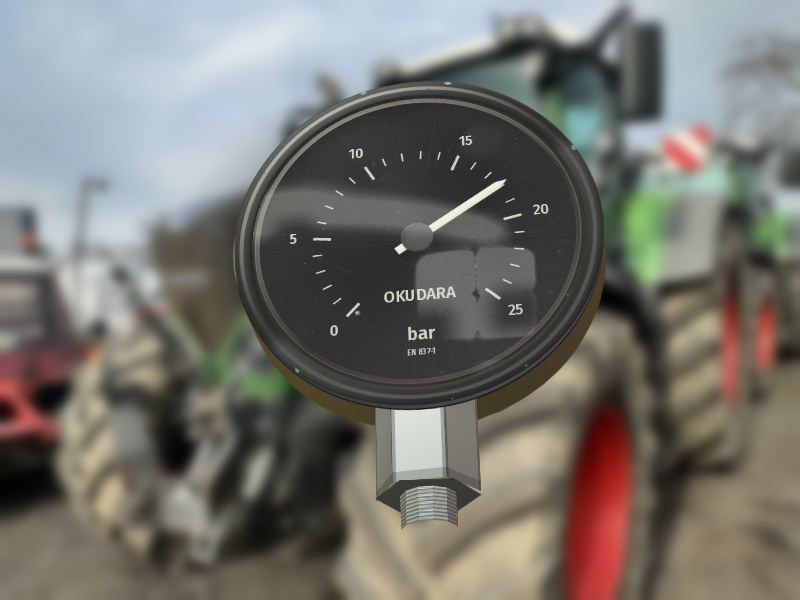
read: 18 bar
